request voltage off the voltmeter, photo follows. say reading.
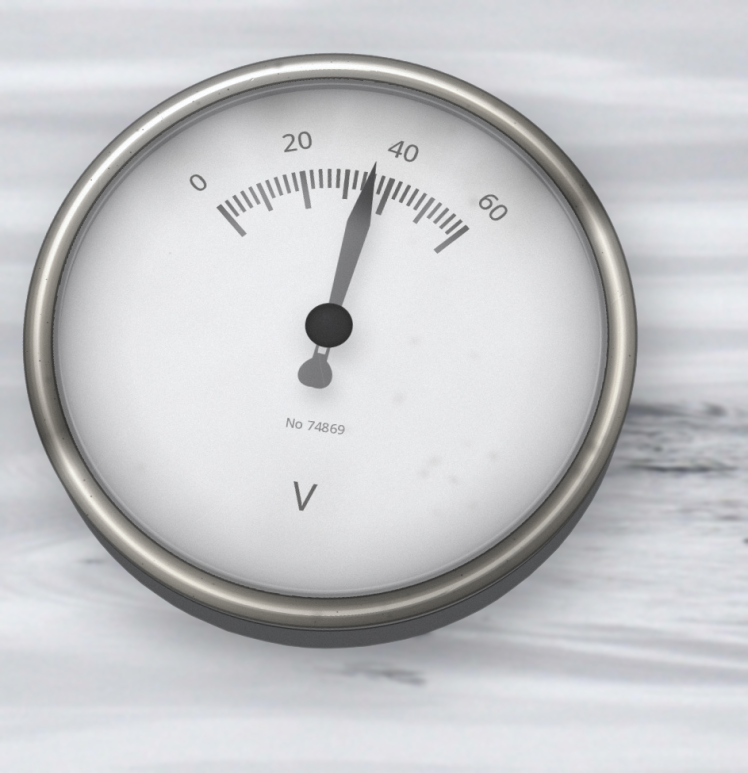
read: 36 V
